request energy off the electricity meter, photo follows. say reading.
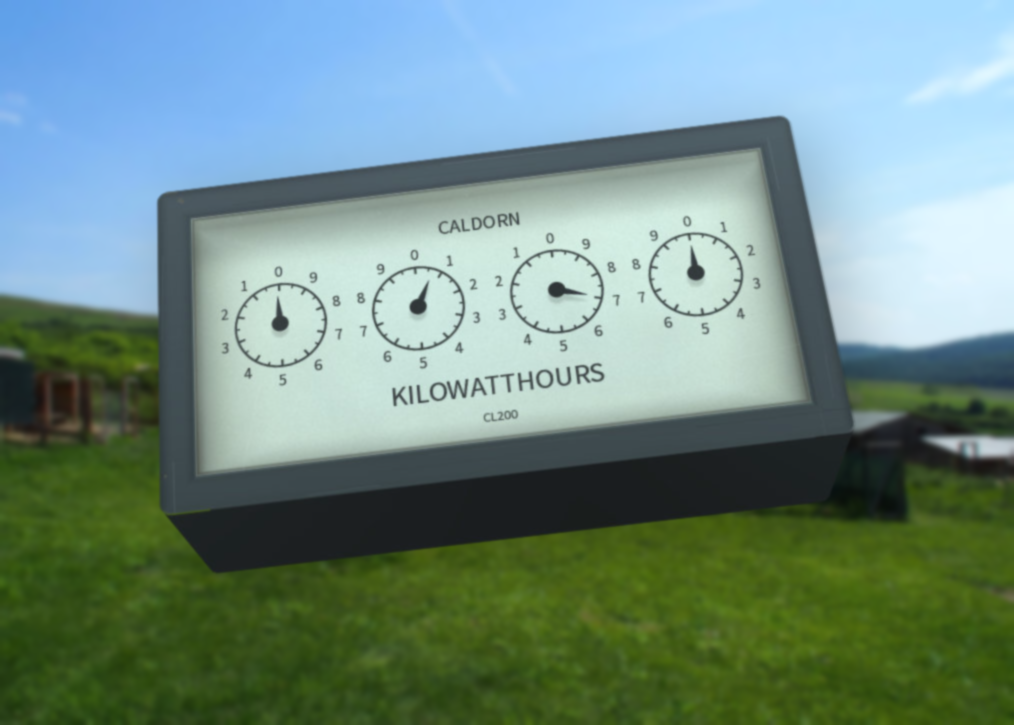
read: 70 kWh
